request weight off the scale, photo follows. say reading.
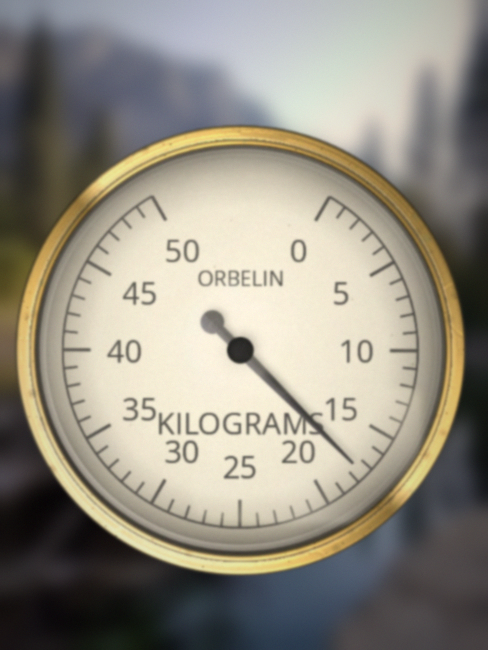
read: 17.5 kg
